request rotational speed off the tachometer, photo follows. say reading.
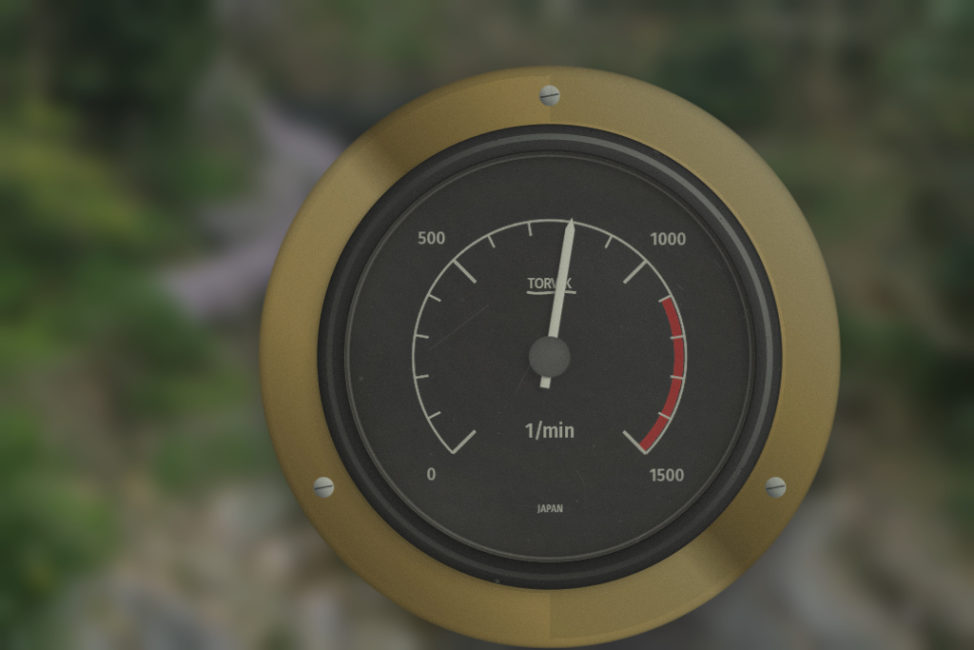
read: 800 rpm
